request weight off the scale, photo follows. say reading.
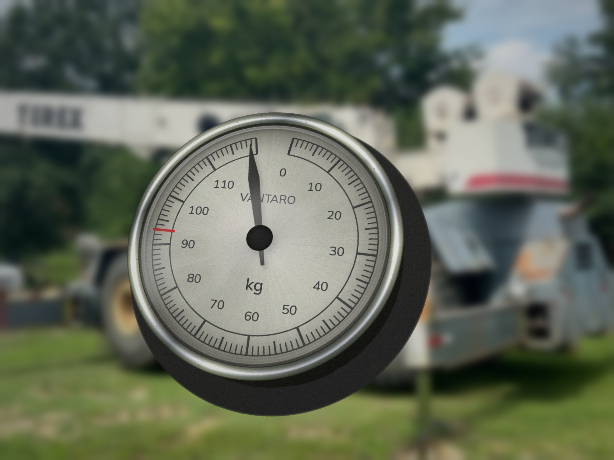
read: 119 kg
